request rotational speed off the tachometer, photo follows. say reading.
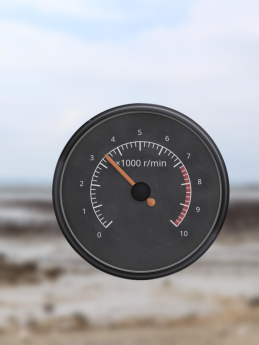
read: 3400 rpm
